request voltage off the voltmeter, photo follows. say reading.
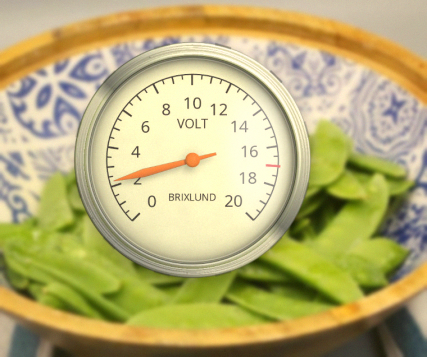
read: 2.25 V
